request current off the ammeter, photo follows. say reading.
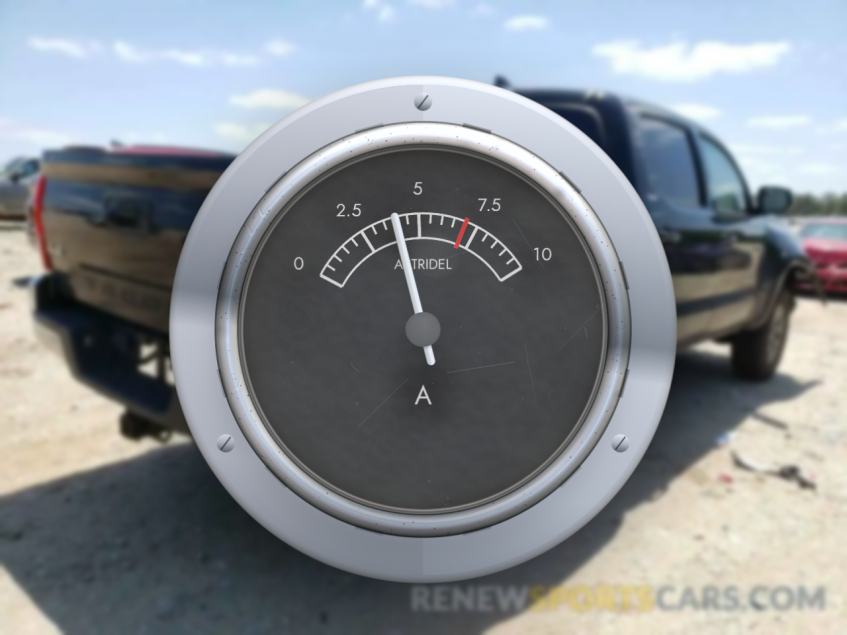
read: 4 A
